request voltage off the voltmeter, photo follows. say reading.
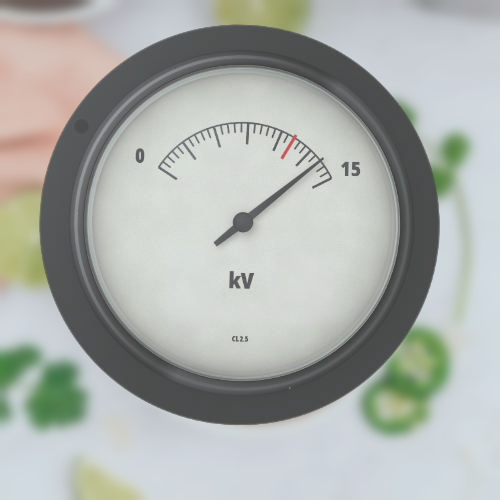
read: 13.5 kV
